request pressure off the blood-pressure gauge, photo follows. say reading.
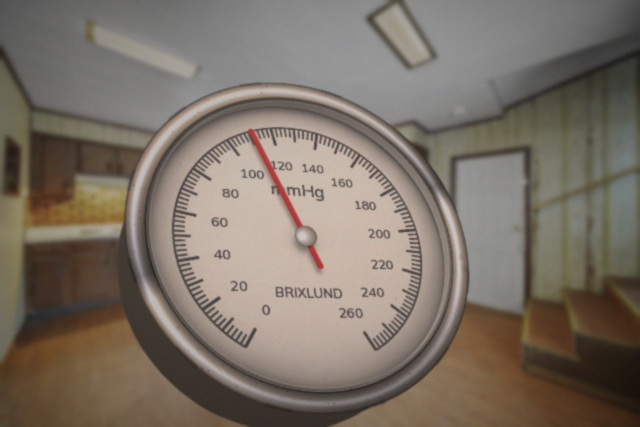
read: 110 mmHg
